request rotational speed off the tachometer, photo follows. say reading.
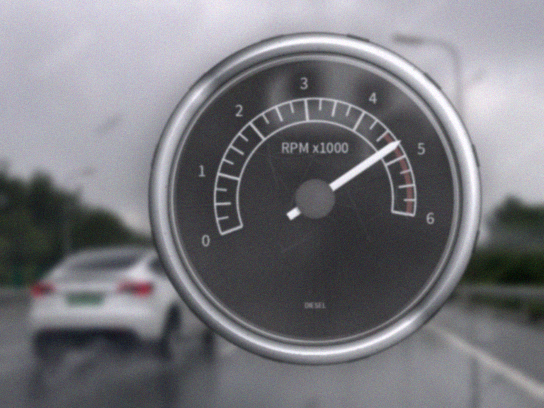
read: 4750 rpm
